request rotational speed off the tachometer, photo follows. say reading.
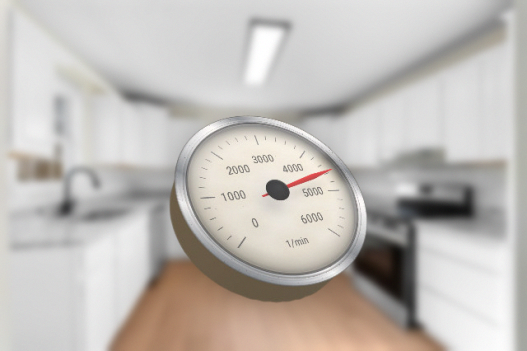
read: 4600 rpm
